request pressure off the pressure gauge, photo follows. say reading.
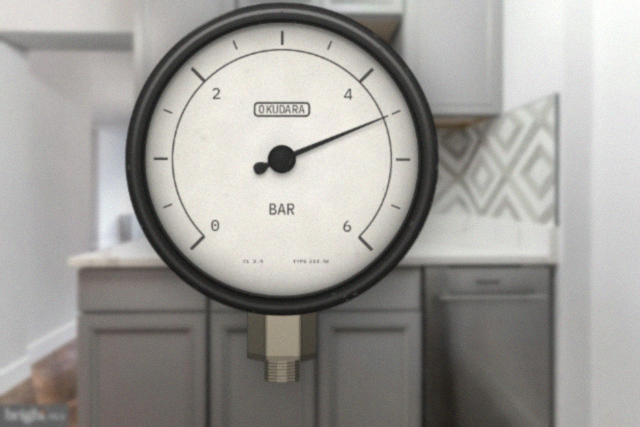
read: 4.5 bar
